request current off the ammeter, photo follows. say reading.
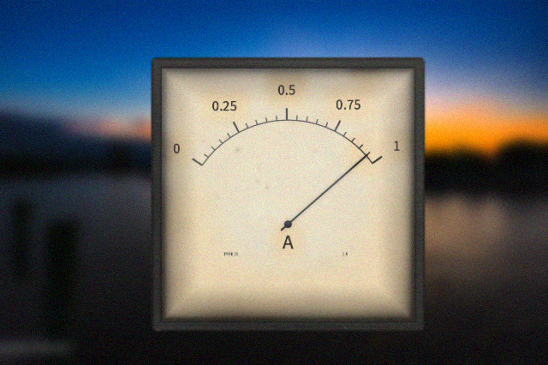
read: 0.95 A
